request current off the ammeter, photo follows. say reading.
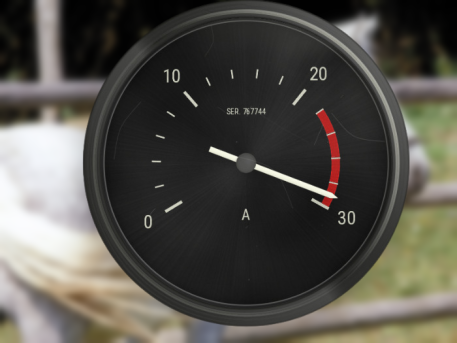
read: 29 A
